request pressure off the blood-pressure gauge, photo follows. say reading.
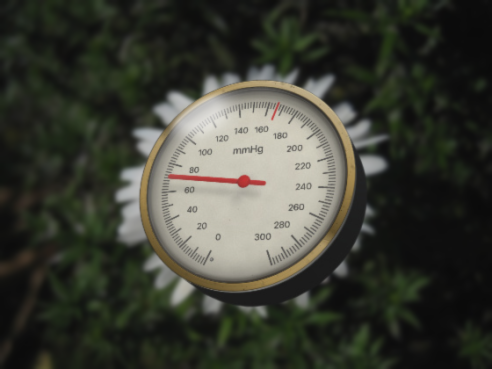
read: 70 mmHg
